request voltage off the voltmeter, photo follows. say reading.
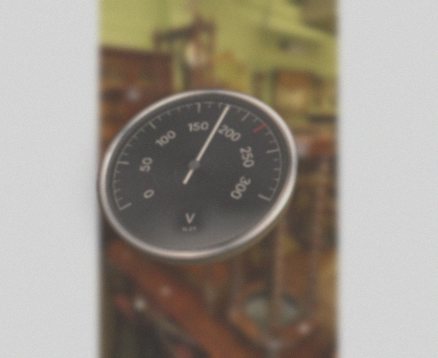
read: 180 V
